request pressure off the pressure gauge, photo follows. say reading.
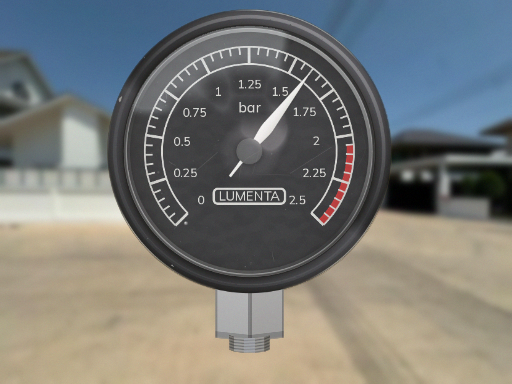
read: 1.6 bar
